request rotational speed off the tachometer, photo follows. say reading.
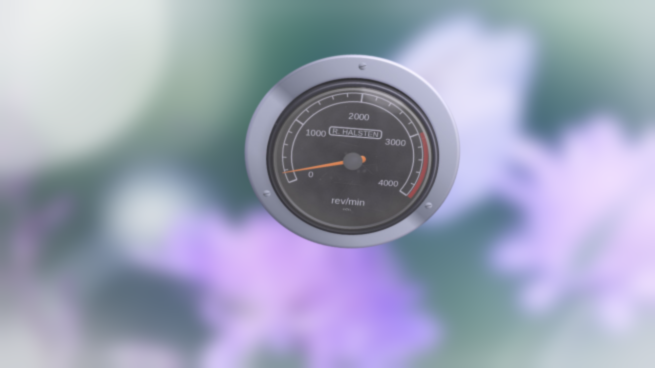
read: 200 rpm
